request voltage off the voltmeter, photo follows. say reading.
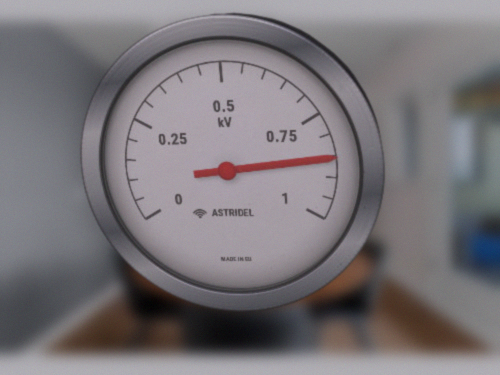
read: 0.85 kV
